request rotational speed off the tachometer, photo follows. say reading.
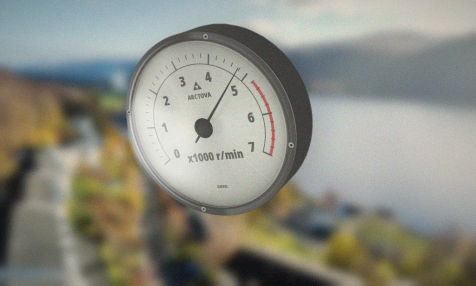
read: 4800 rpm
